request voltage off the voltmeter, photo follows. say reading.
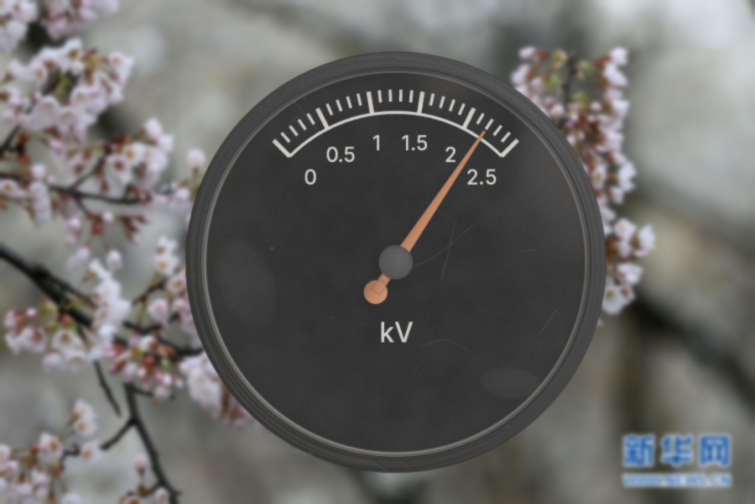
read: 2.2 kV
